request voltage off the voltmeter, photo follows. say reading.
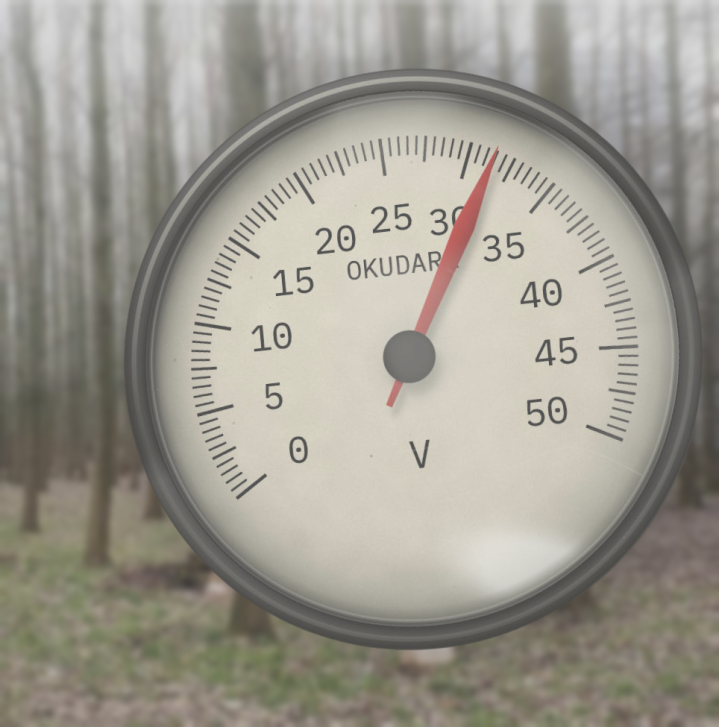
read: 31.5 V
